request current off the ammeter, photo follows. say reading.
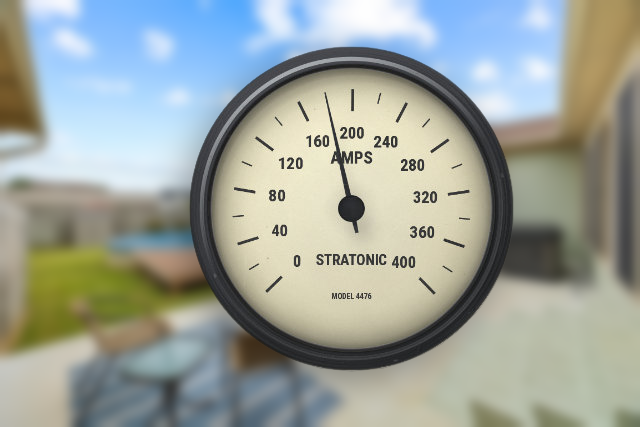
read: 180 A
